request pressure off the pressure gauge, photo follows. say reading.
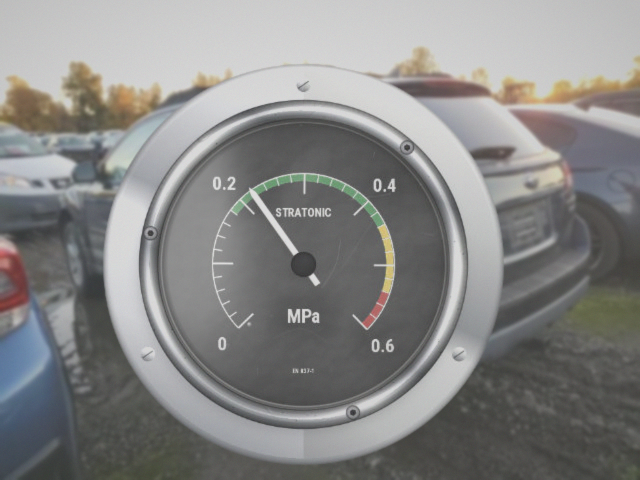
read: 0.22 MPa
